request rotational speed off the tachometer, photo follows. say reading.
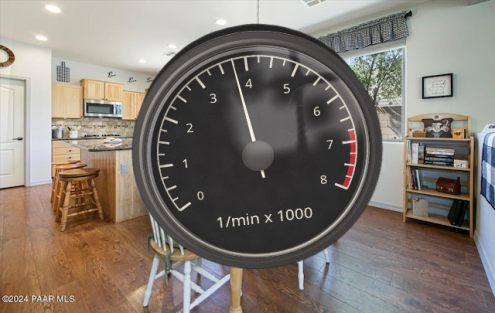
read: 3750 rpm
